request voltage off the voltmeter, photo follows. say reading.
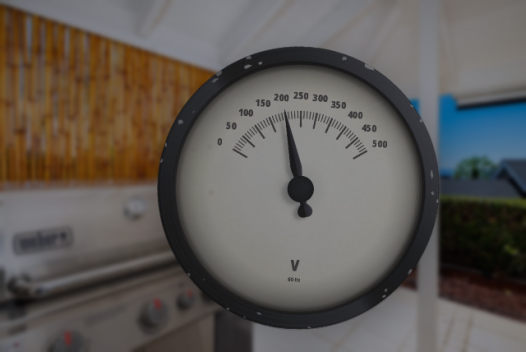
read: 200 V
